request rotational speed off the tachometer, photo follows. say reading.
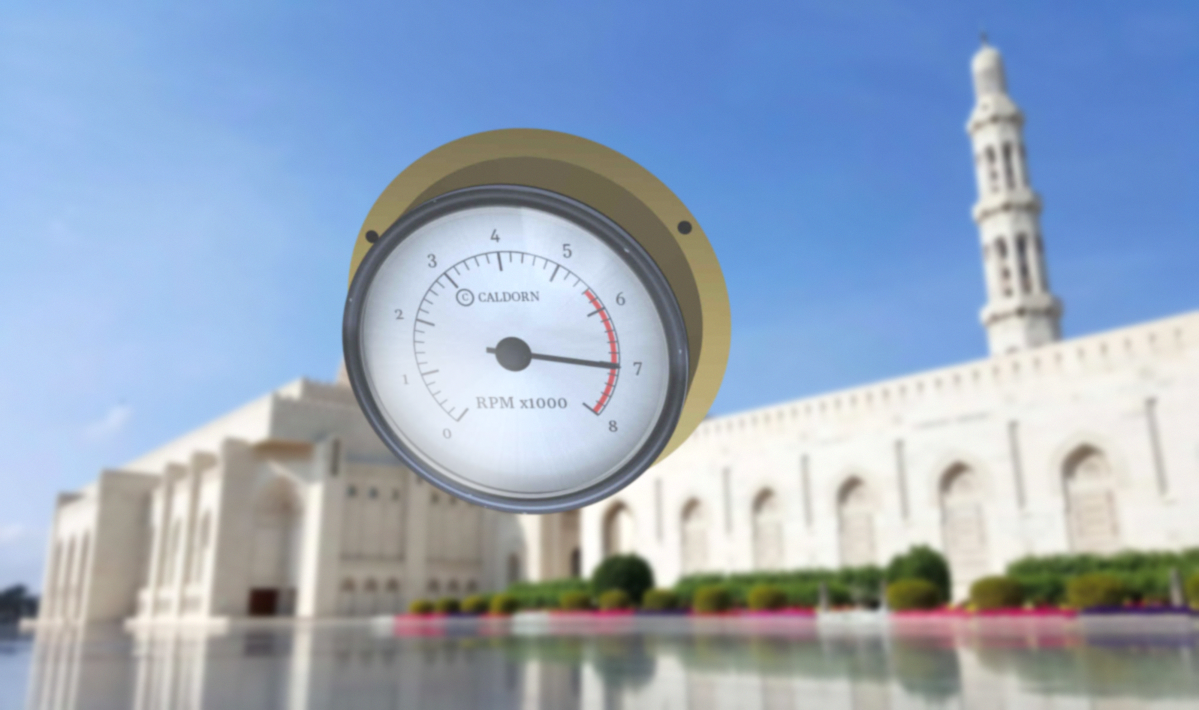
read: 7000 rpm
